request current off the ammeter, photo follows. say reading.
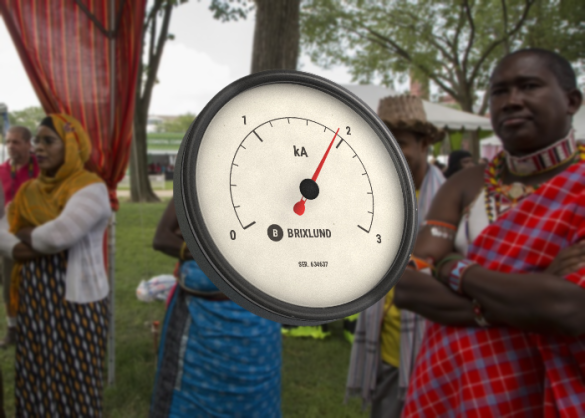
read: 1.9 kA
